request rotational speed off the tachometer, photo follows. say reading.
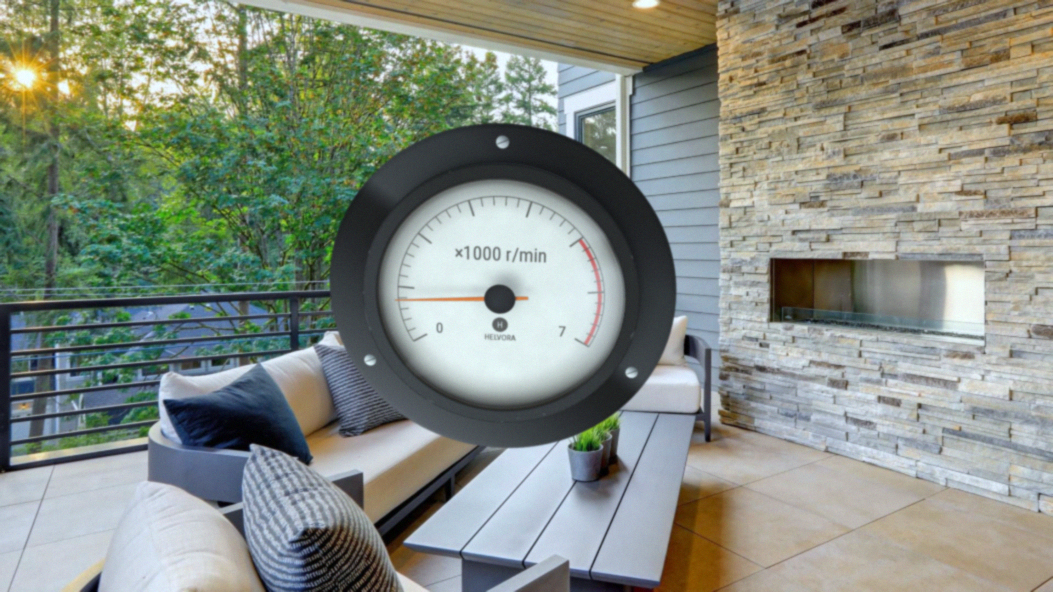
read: 800 rpm
